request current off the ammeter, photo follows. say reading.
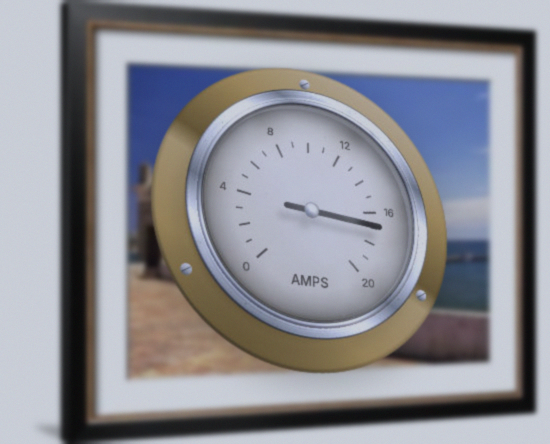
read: 17 A
